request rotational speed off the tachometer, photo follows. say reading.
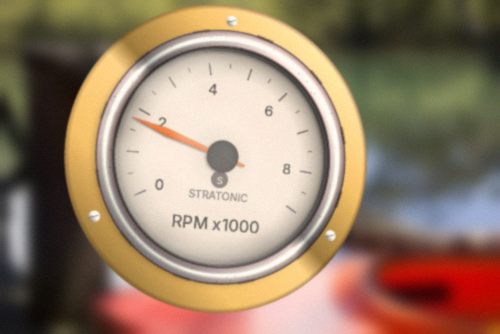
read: 1750 rpm
